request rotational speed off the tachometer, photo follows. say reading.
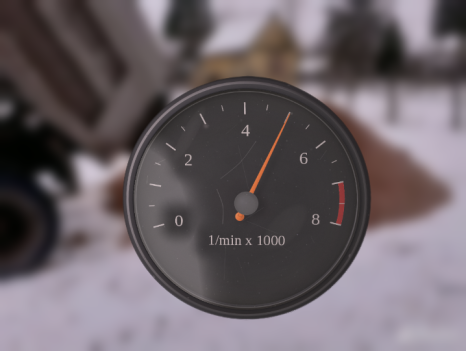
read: 5000 rpm
